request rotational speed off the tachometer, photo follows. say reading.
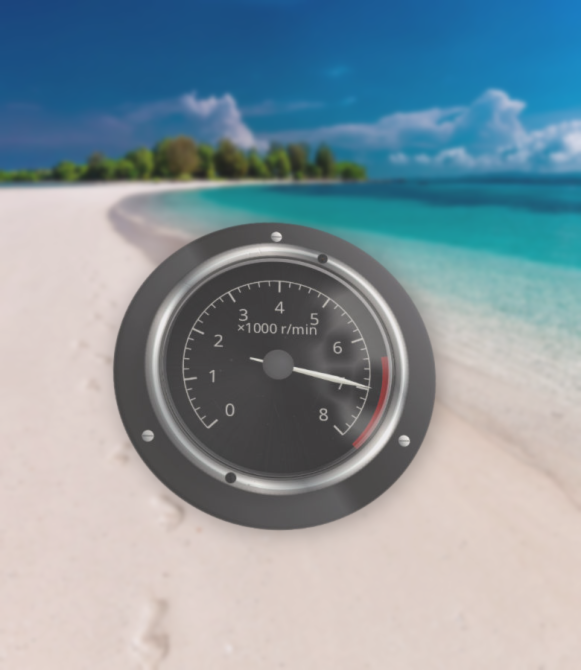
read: 7000 rpm
